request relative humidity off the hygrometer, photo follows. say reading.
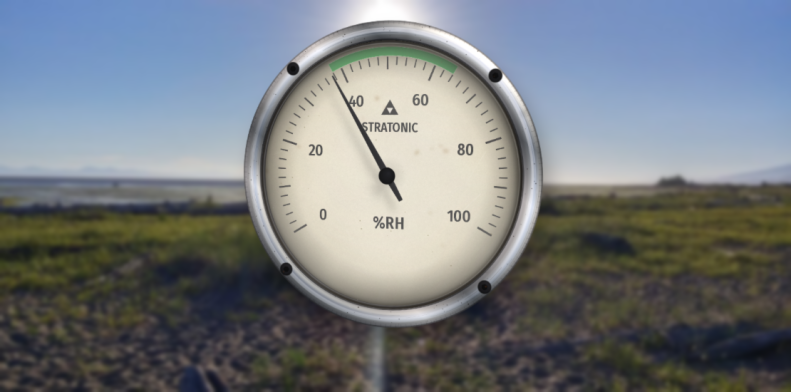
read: 38 %
